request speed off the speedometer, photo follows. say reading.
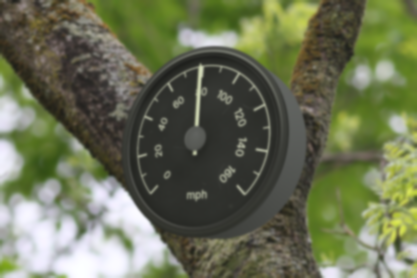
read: 80 mph
